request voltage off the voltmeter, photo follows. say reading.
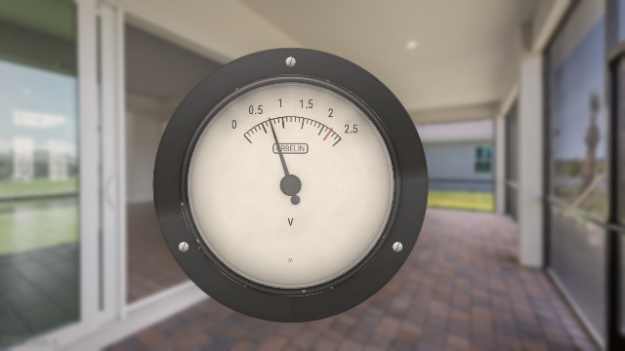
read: 0.7 V
